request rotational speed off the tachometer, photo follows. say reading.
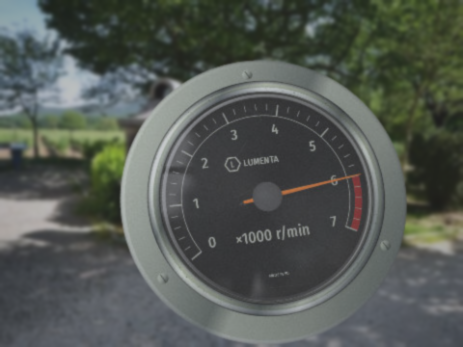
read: 6000 rpm
